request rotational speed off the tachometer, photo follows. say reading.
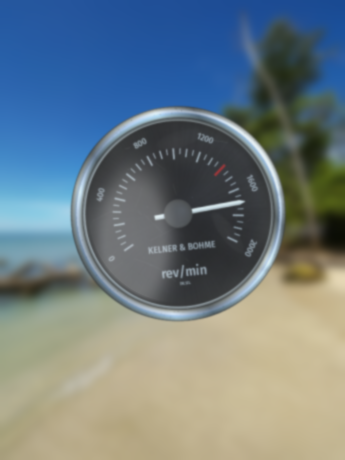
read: 1700 rpm
